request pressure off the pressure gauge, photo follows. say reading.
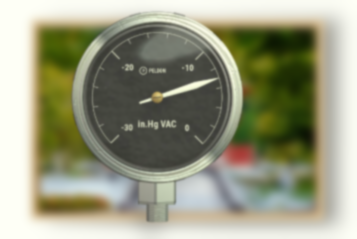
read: -7 inHg
